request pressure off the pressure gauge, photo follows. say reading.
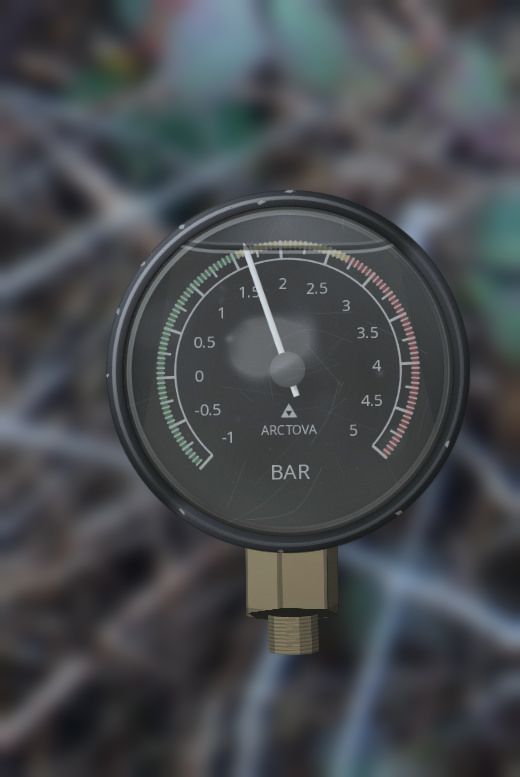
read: 1.65 bar
